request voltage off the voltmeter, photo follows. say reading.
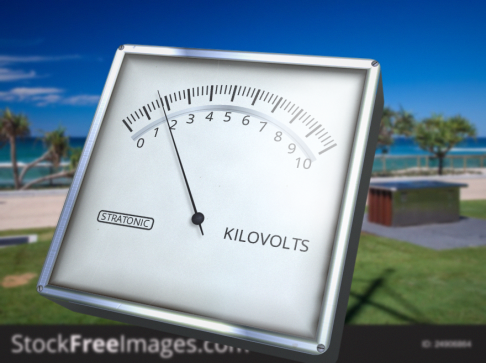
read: 1.8 kV
